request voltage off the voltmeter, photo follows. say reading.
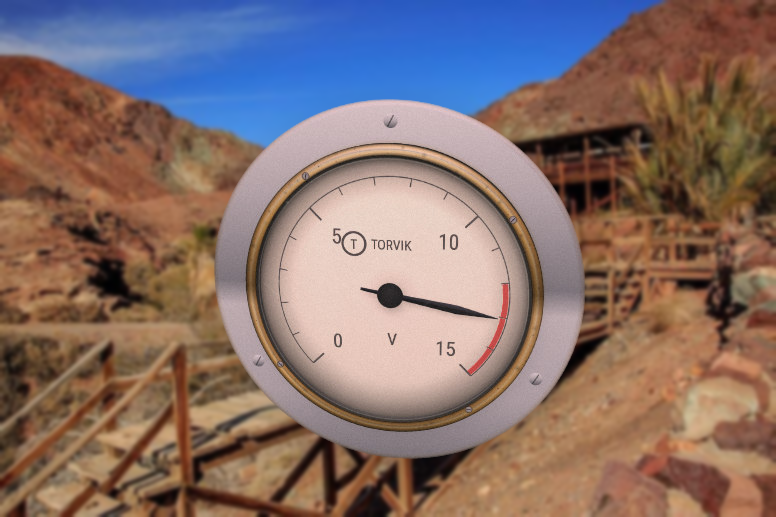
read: 13 V
